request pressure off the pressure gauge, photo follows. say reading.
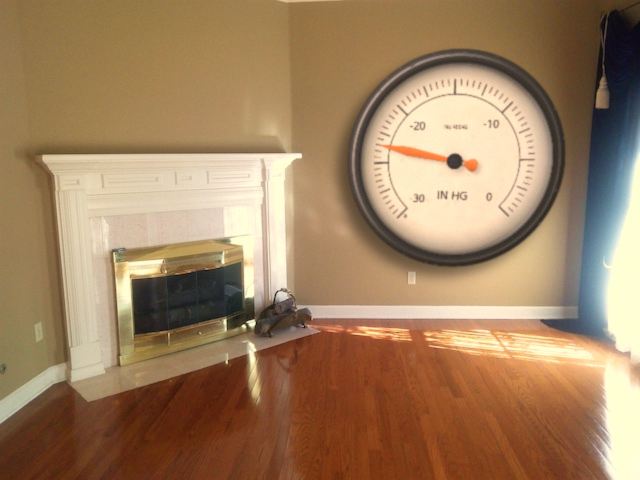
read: -23.5 inHg
